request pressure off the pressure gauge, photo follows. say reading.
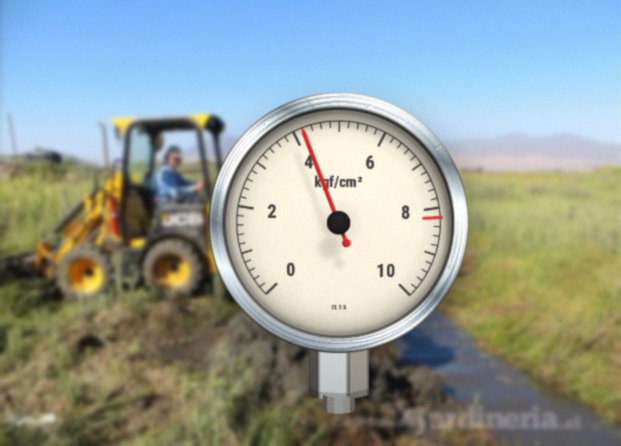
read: 4.2 kg/cm²
